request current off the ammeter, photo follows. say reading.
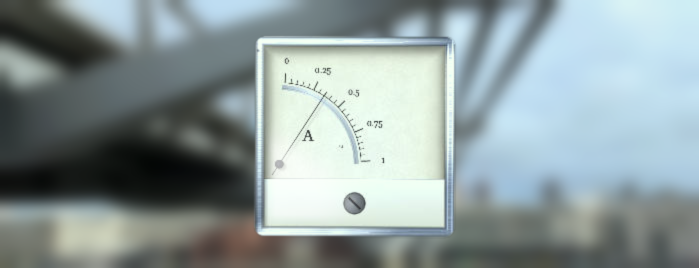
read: 0.35 A
